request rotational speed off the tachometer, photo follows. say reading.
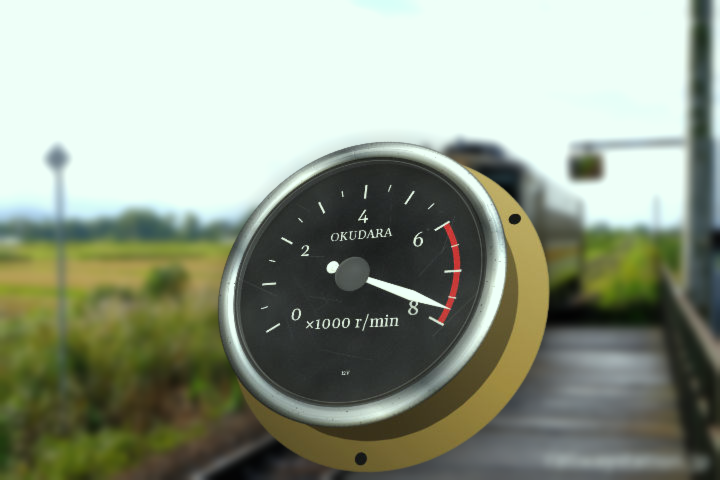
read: 7750 rpm
